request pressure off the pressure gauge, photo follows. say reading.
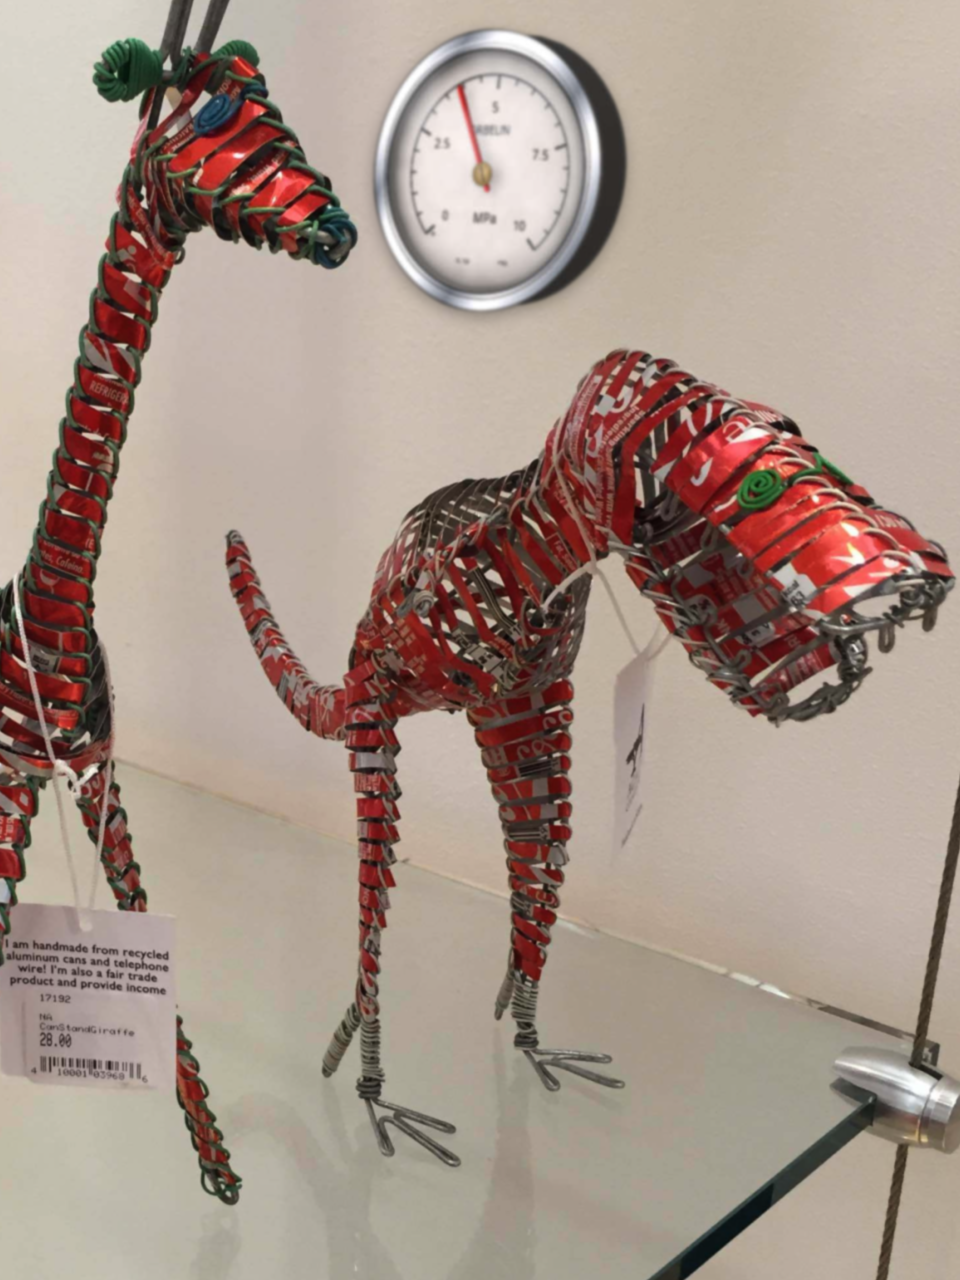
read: 4 MPa
